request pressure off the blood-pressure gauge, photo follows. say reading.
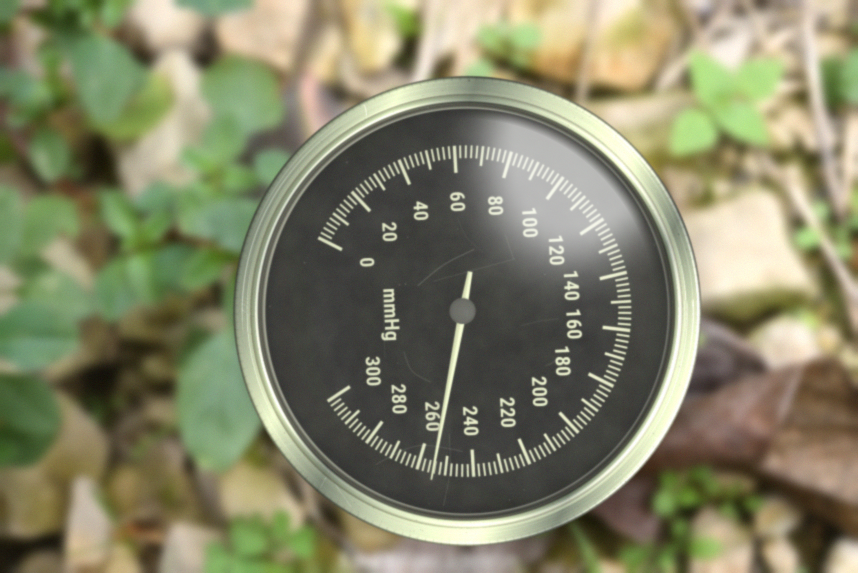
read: 254 mmHg
